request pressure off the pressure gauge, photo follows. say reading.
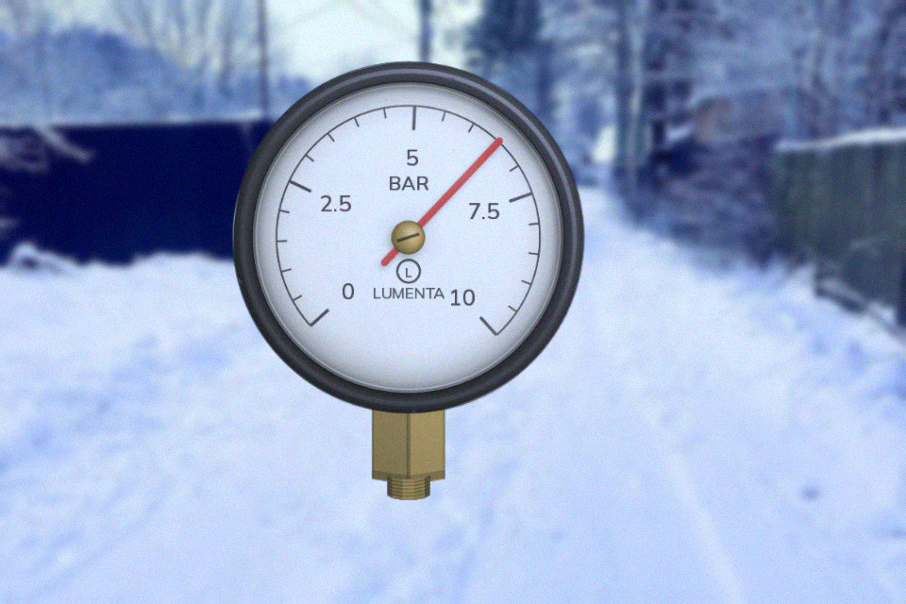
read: 6.5 bar
